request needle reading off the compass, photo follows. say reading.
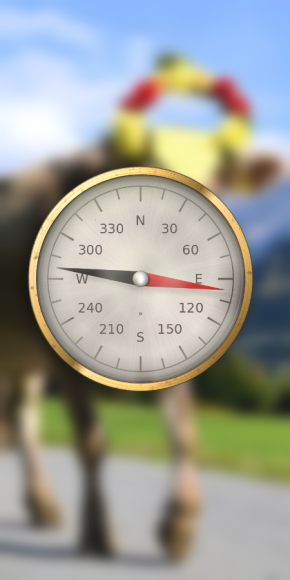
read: 97.5 °
